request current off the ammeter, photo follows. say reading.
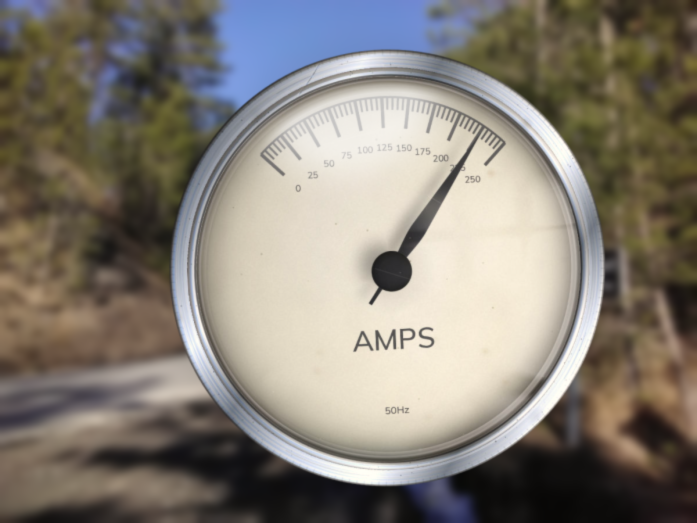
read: 225 A
